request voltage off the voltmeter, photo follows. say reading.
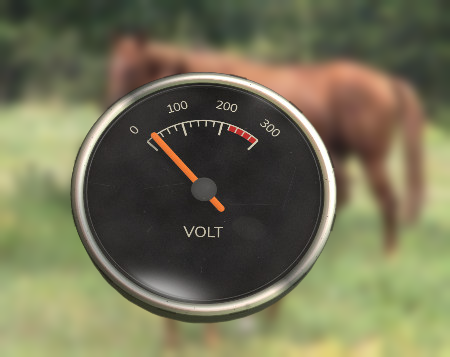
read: 20 V
